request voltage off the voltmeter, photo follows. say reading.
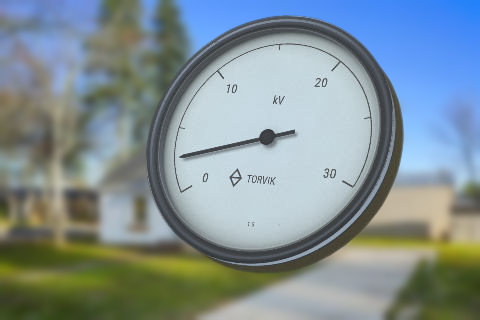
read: 2.5 kV
